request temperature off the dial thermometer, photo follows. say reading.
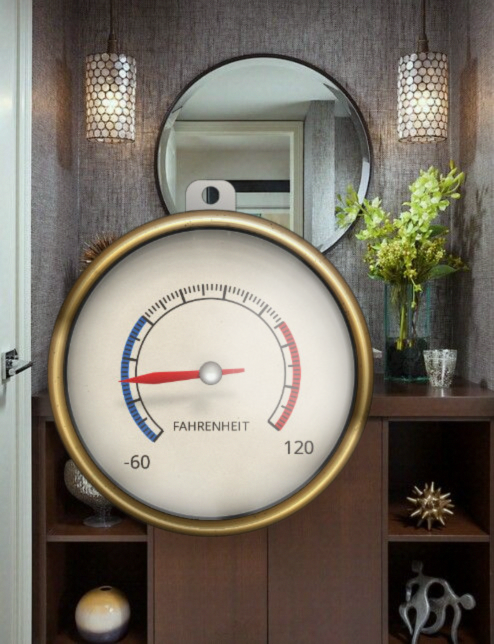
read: -30 °F
